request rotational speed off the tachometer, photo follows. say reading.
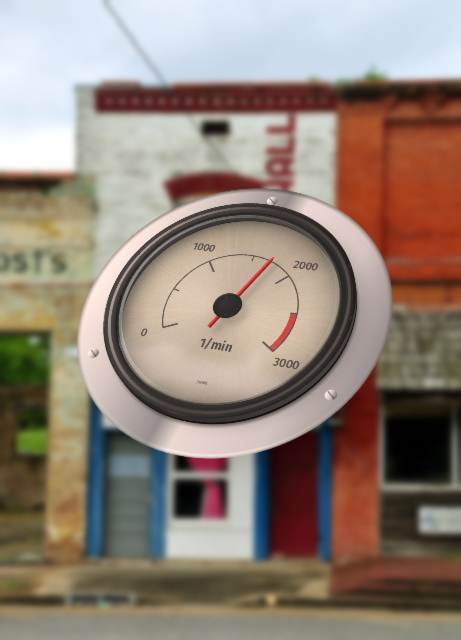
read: 1750 rpm
